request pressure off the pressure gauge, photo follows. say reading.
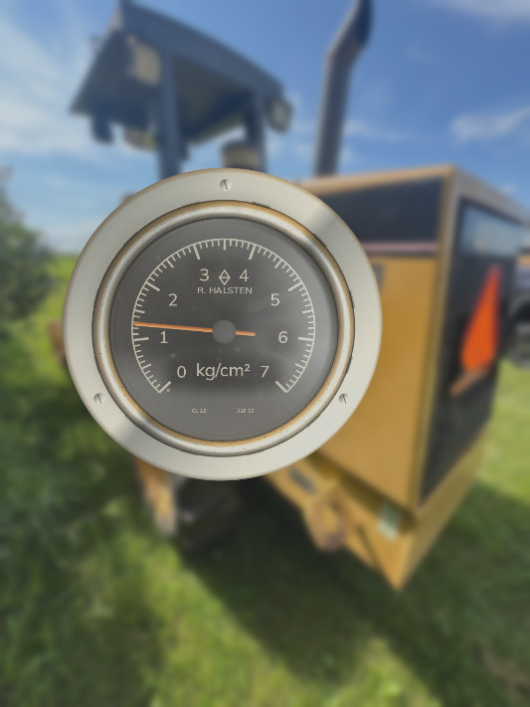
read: 1.3 kg/cm²
